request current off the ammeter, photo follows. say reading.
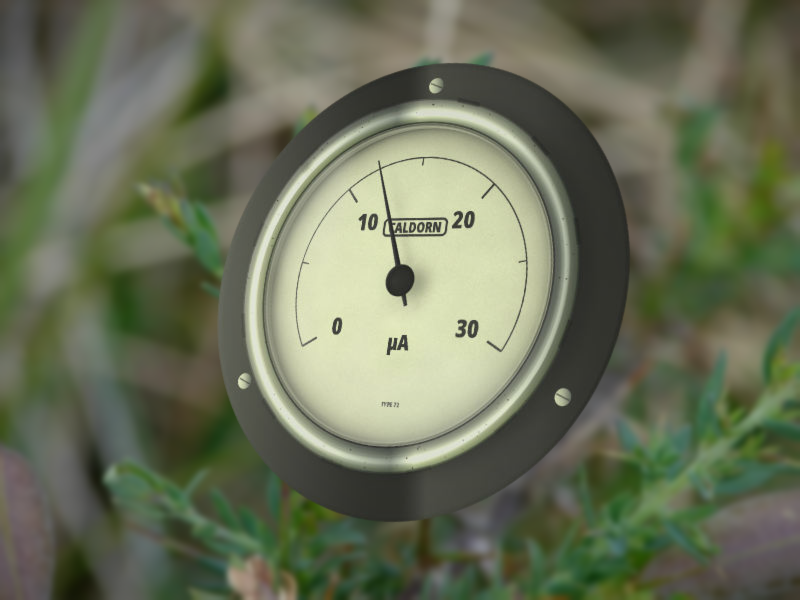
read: 12.5 µA
